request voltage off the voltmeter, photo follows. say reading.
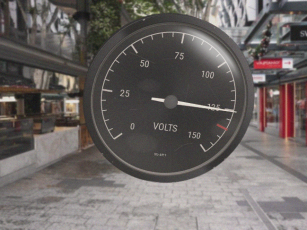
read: 125 V
